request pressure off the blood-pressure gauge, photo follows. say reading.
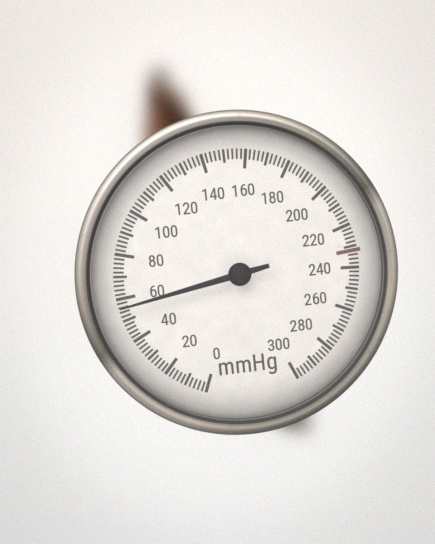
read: 56 mmHg
